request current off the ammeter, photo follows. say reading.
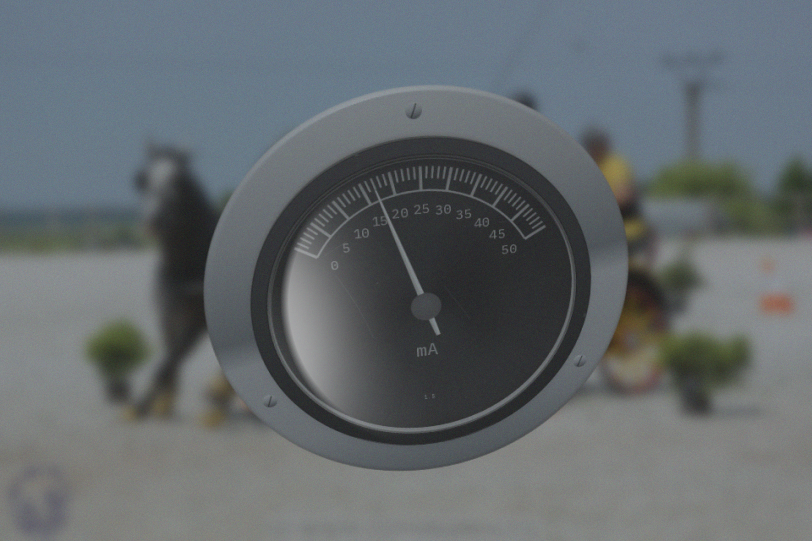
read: 17 mA
